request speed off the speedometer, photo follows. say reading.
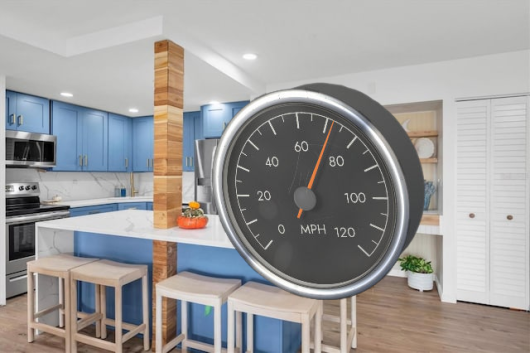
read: 72.5 mph
